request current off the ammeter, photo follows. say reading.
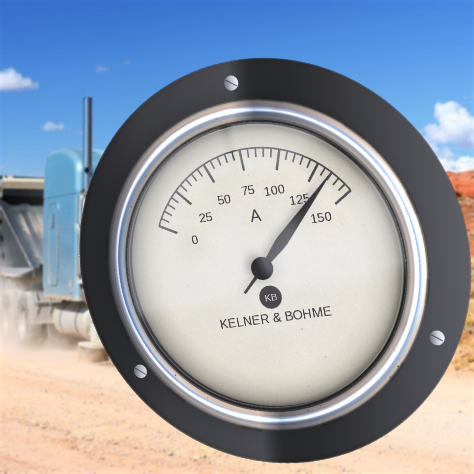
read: 135 A
